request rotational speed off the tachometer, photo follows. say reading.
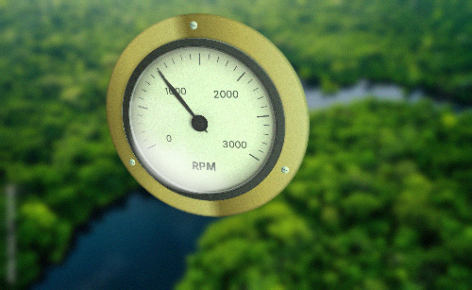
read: 1000 rpm
